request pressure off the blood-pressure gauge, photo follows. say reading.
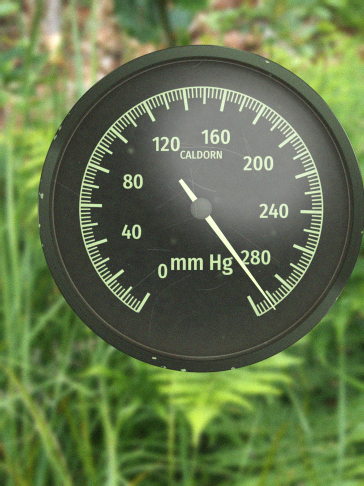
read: 292 mmHg
